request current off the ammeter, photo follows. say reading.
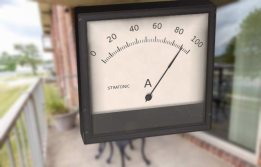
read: 90 A
